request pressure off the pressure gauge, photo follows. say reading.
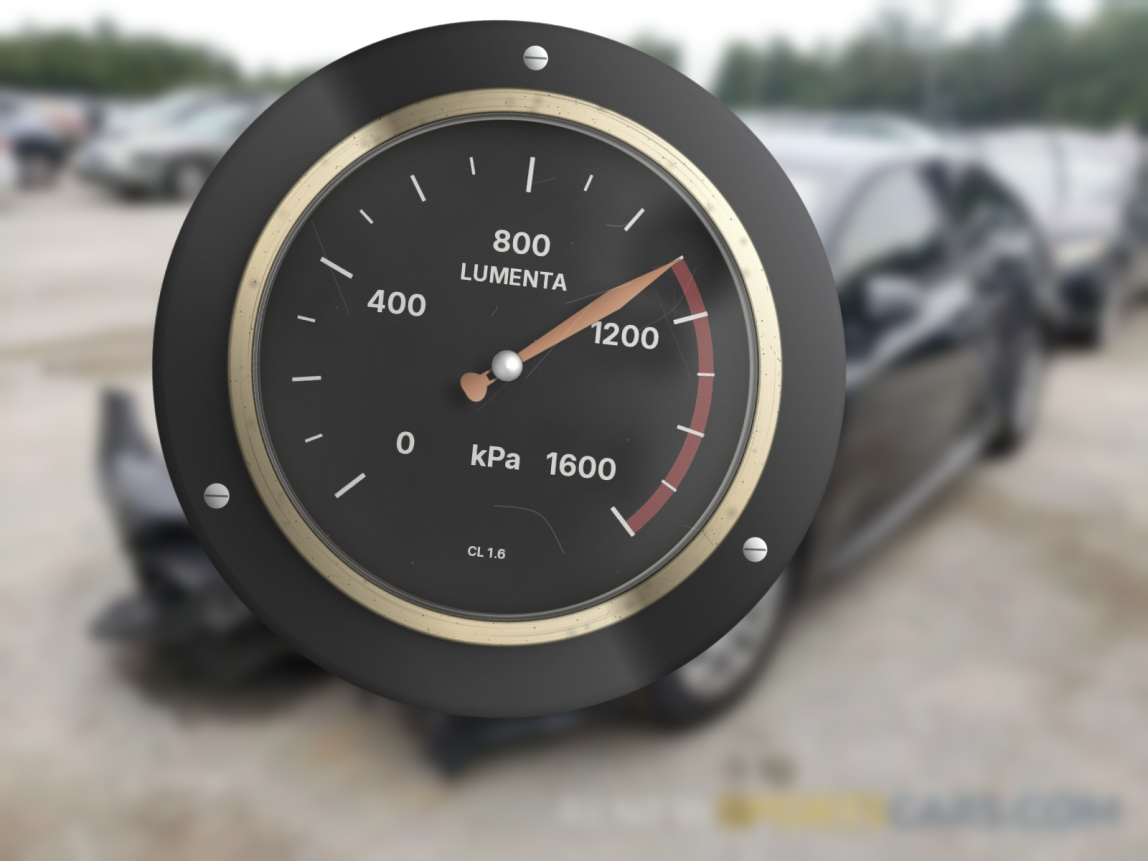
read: 1100 kPa
